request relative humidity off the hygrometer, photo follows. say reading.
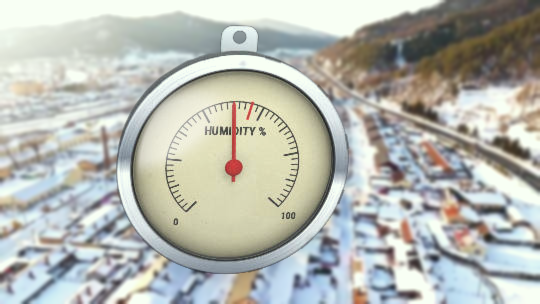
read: 50 %
